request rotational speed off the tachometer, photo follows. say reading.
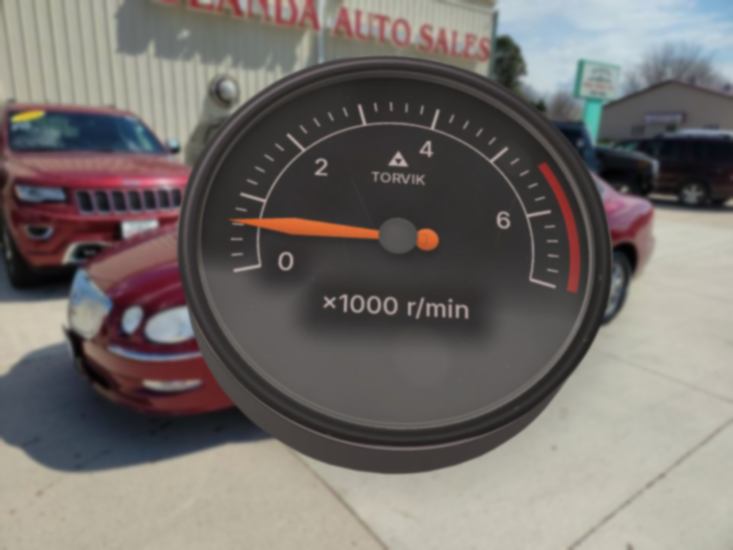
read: 600 rpm
